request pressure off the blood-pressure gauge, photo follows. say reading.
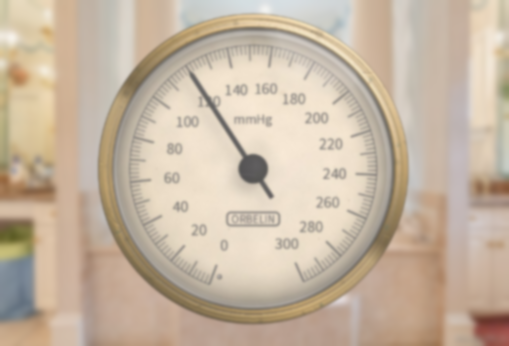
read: 120 mmHg
